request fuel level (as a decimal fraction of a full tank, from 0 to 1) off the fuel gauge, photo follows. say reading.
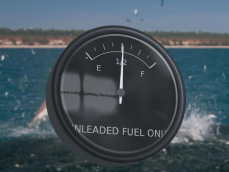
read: 0.5
